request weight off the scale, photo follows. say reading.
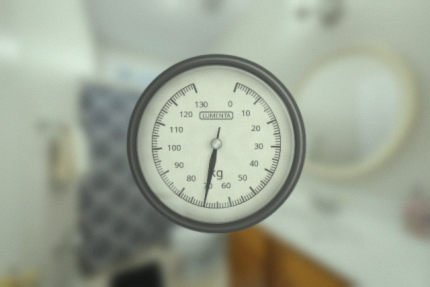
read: 70 kg
